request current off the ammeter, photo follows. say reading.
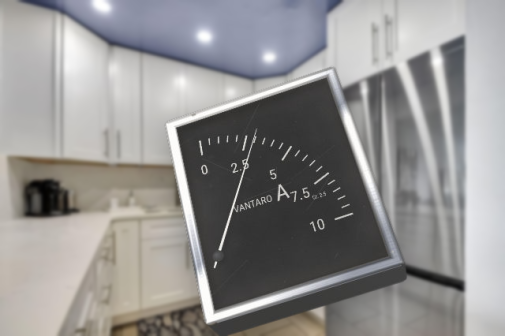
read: 3 A
